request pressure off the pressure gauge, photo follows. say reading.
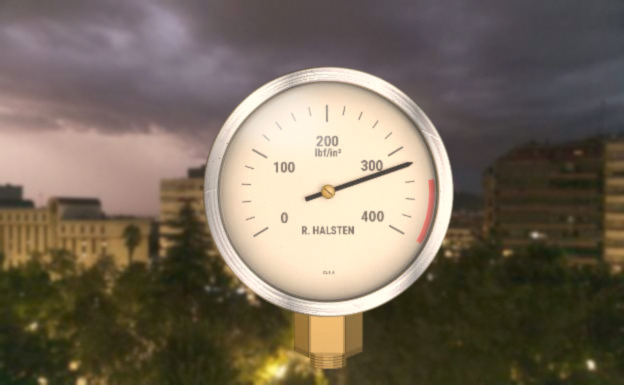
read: 320 psi
